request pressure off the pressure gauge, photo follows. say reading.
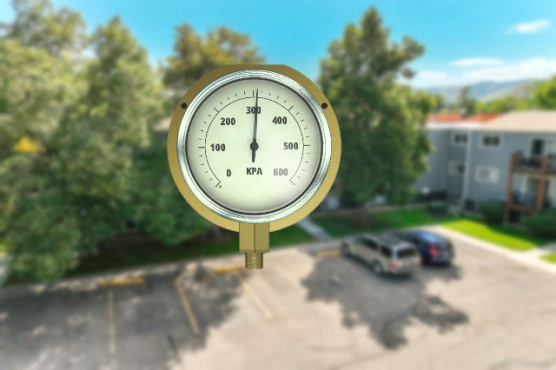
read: 310 kPa
